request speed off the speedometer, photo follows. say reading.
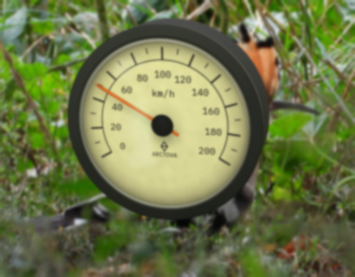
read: 50 km/h
